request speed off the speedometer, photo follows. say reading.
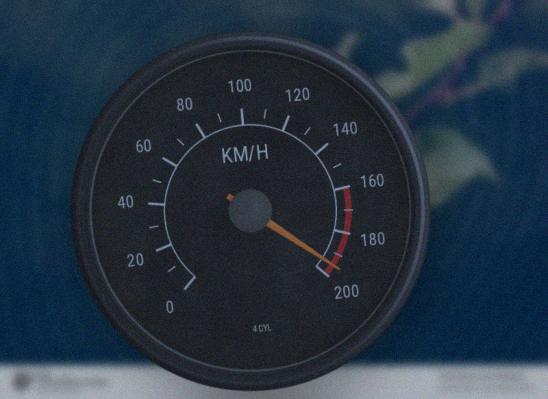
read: 195 km/h
